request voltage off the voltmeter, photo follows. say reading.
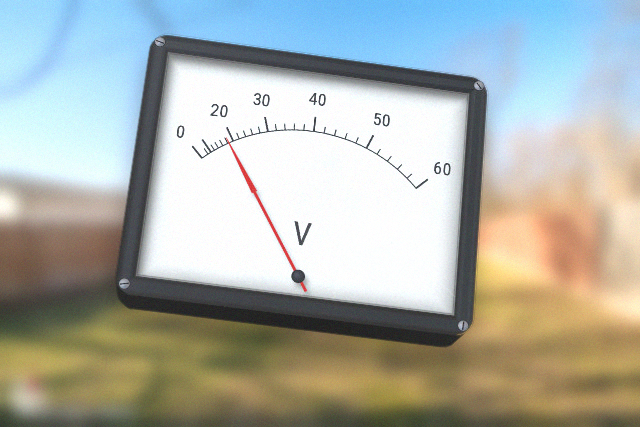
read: 18 V
